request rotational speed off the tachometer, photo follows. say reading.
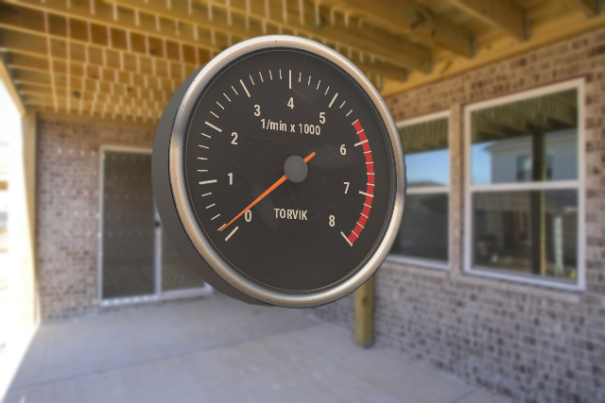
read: 200 rpm
